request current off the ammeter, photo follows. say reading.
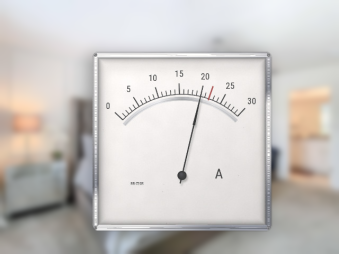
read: 20 A
